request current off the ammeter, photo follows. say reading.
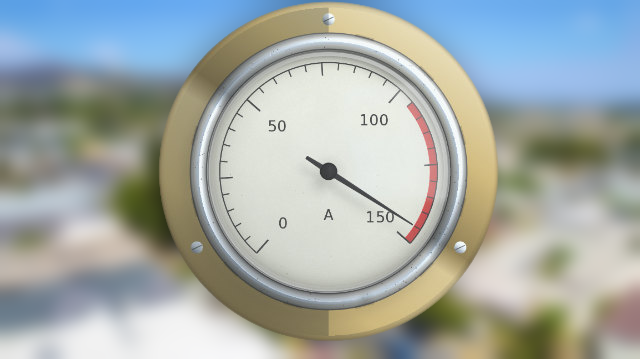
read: 145 A
